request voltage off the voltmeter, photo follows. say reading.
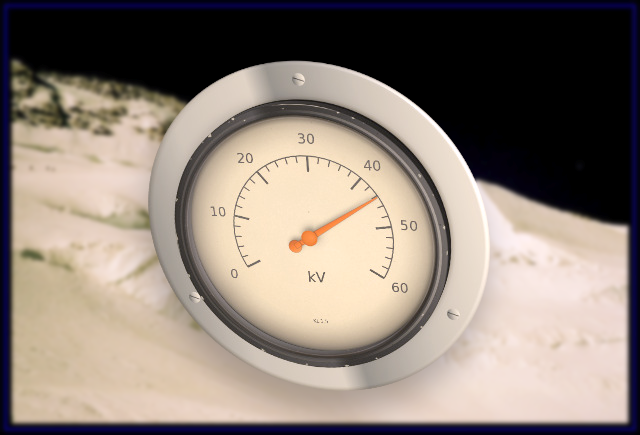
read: 44 kV
